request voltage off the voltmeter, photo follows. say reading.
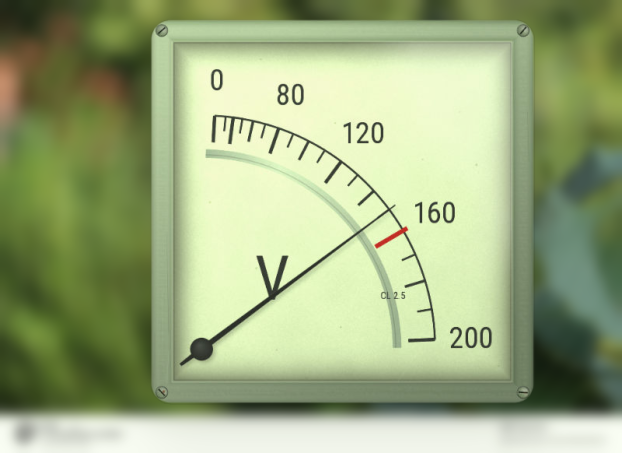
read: 150 V
